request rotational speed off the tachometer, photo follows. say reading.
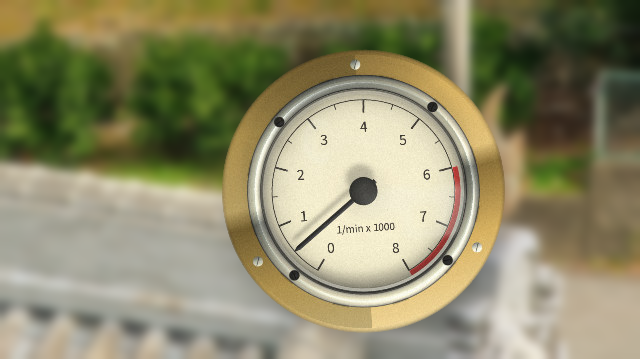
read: 500 rpm
